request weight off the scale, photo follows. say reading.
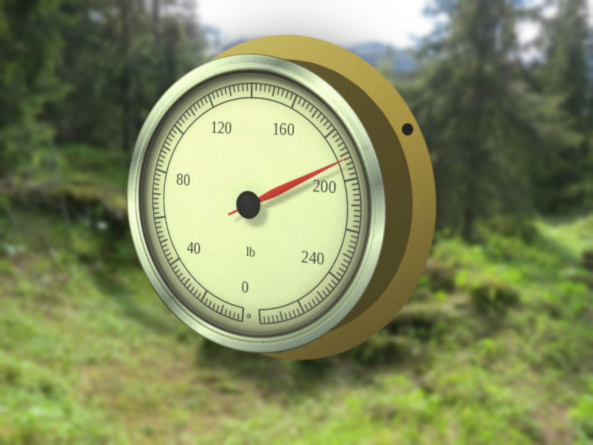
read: 192 lb
